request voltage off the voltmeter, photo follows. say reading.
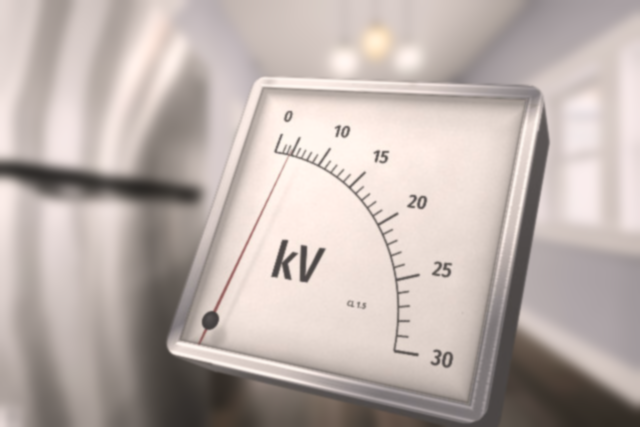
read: 5 kV
